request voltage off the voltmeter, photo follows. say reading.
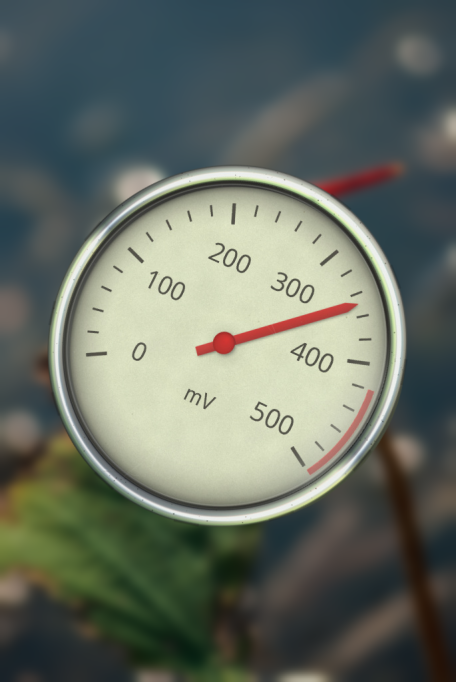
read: 350 mV
